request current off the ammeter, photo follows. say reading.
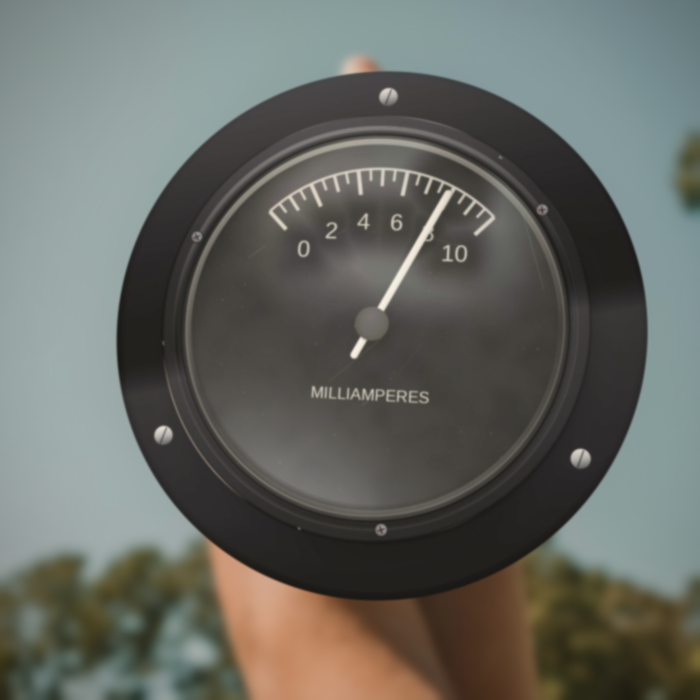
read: 8 mA
